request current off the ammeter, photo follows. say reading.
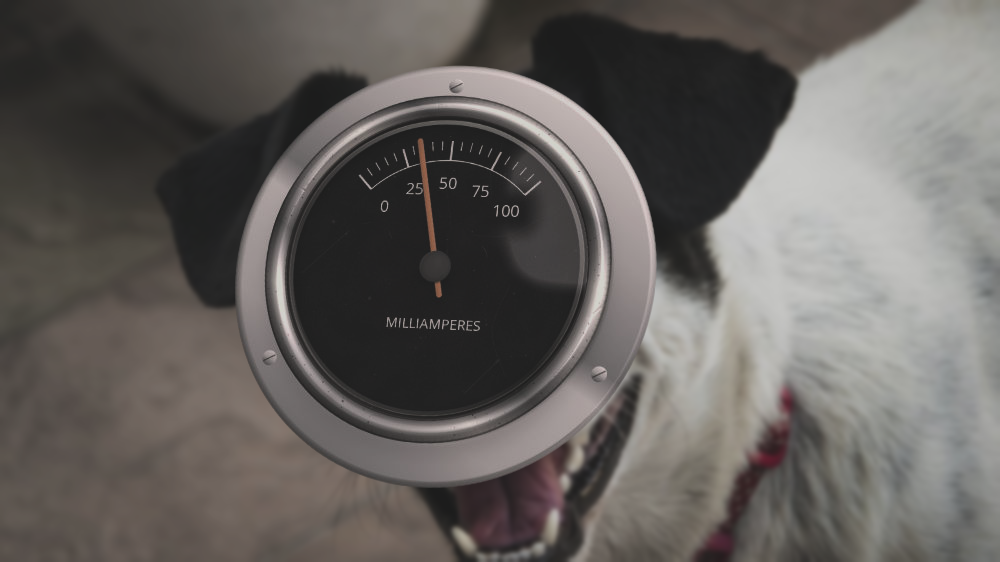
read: 35 mA
